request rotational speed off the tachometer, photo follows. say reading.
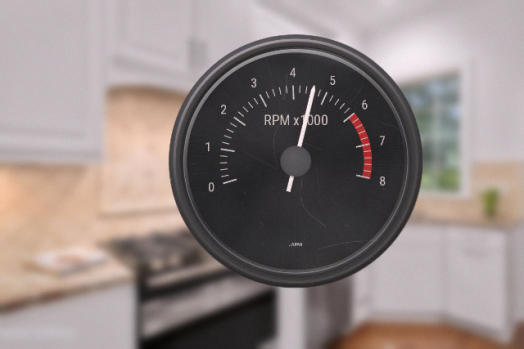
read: 4600 rpm
